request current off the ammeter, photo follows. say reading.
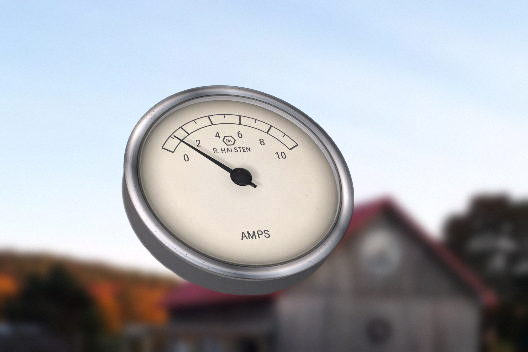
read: 1 A
